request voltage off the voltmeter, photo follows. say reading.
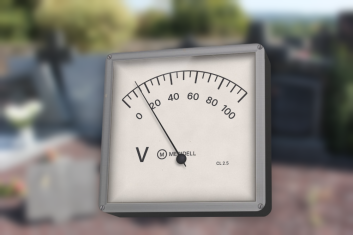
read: 15 V
